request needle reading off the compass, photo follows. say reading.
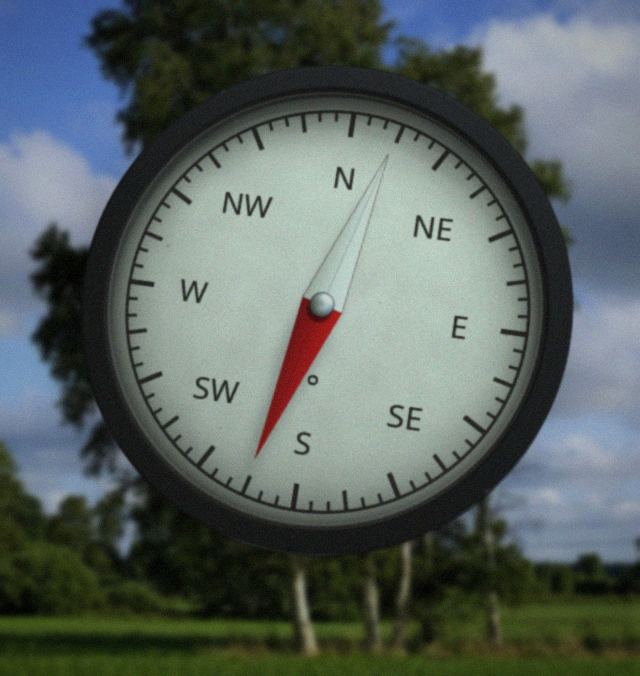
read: 195 °
